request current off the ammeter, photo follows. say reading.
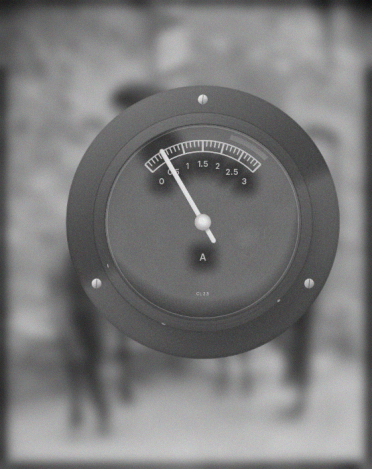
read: 0.5 A
